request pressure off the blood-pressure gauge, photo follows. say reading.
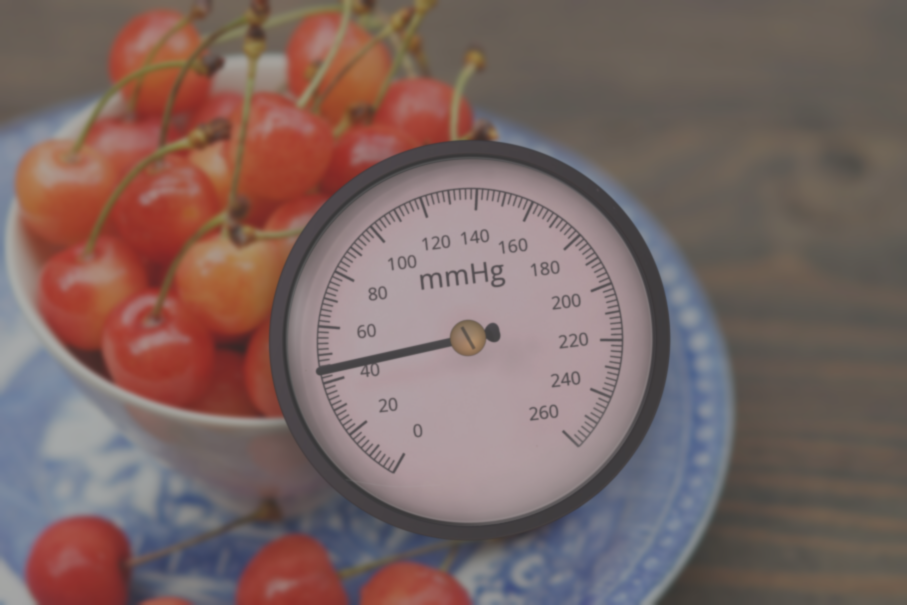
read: 44 mmHg
